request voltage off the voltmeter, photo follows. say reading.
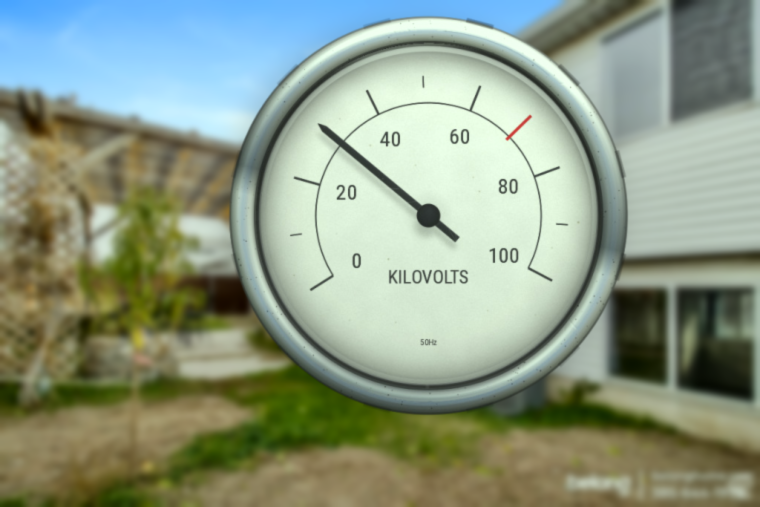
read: 30 kV
